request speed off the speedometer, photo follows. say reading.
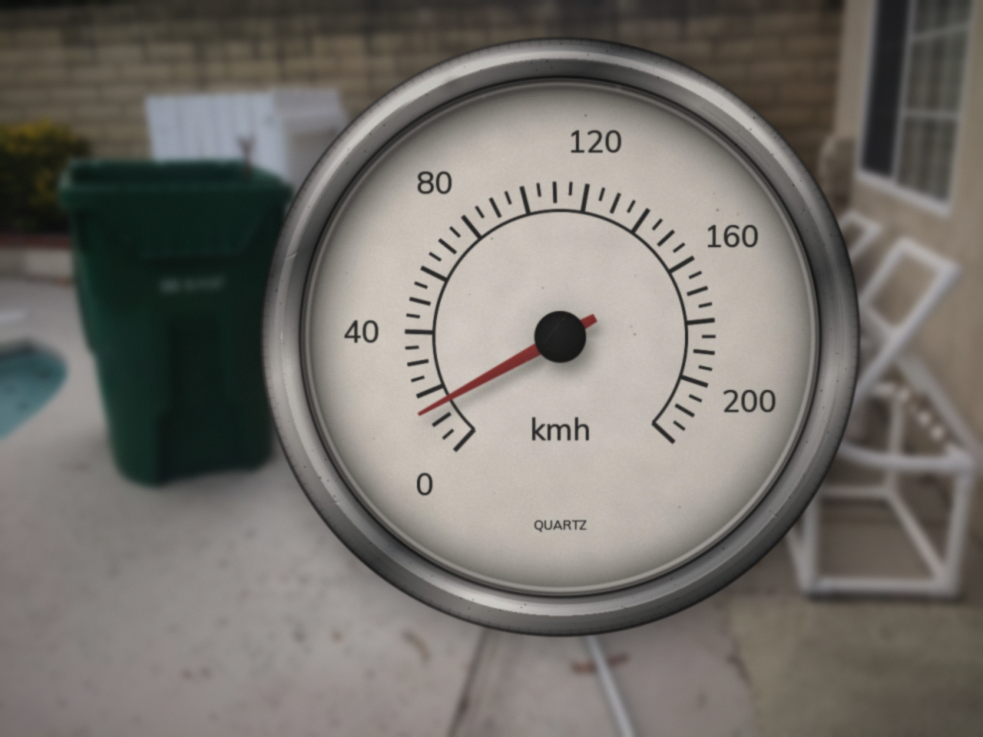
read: 15 km/h
